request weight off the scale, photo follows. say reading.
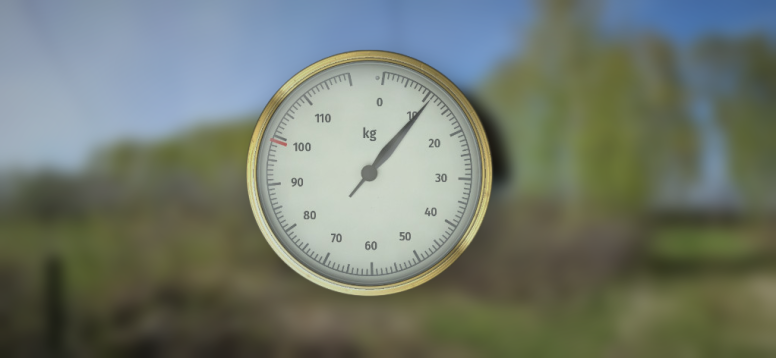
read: 11 kg
